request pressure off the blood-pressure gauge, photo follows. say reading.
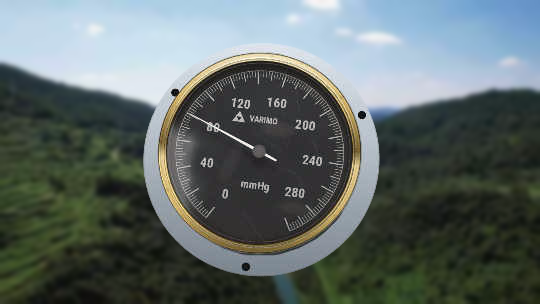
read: 80 mmHg
